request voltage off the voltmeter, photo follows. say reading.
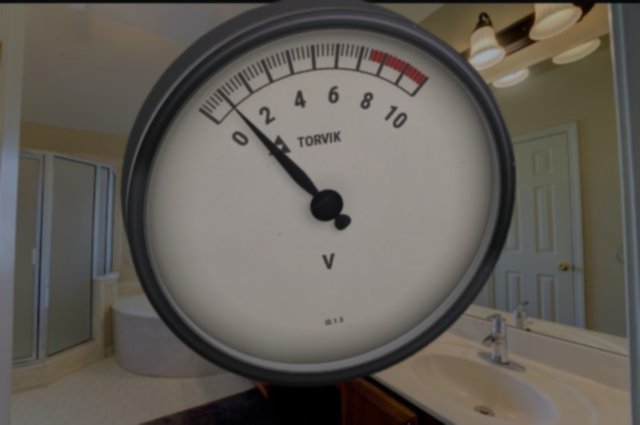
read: 1 V
